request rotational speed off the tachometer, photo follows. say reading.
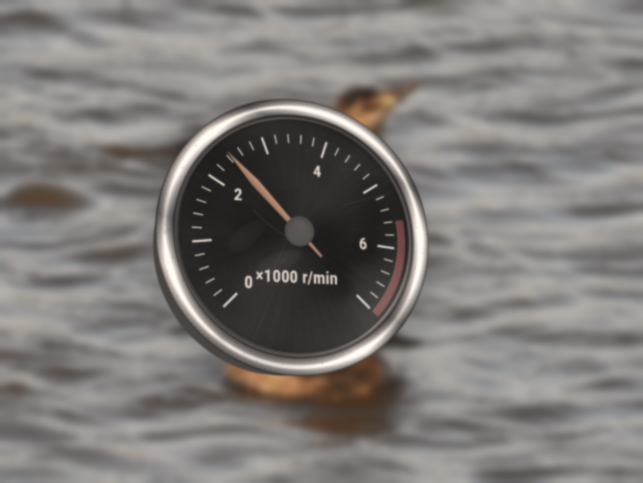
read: 2400 rpm
